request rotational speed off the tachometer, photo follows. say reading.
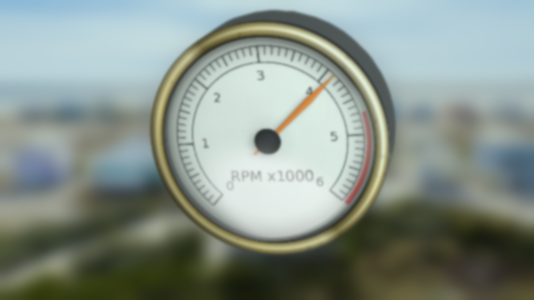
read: 4100 rpm
